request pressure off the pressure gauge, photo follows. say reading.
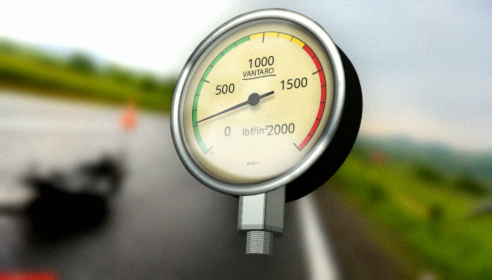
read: 200 psi
